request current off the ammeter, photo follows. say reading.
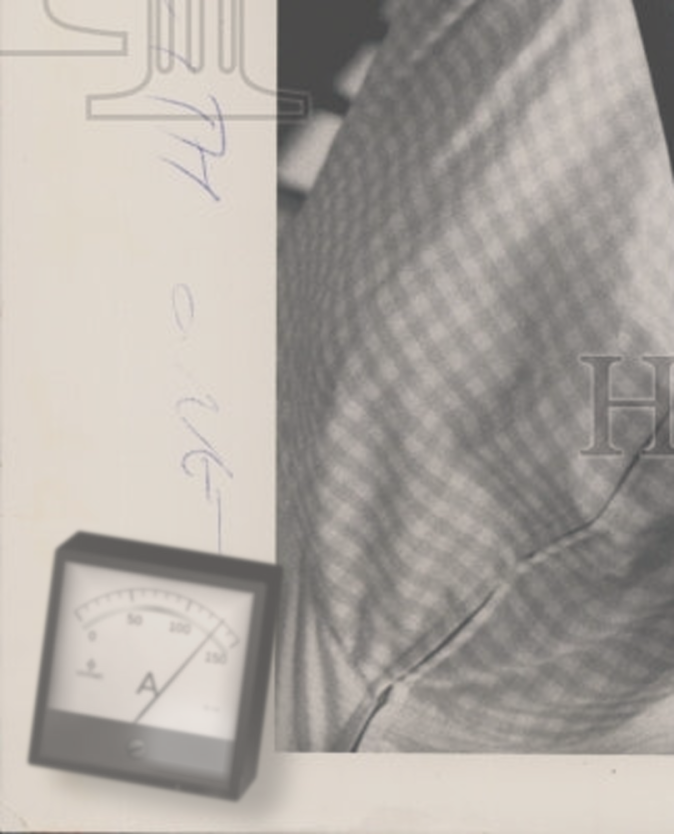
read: 130 A
